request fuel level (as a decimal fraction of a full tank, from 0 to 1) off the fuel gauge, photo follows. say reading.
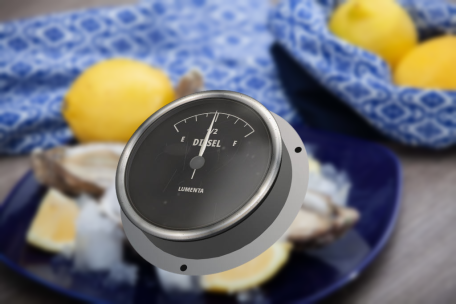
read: 0.5
